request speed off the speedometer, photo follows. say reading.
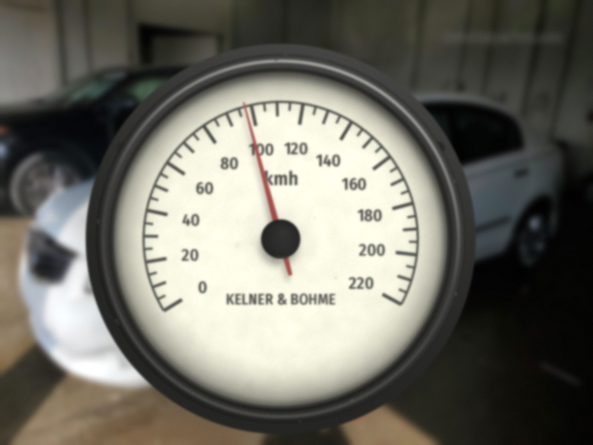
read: 97.5 km/h
